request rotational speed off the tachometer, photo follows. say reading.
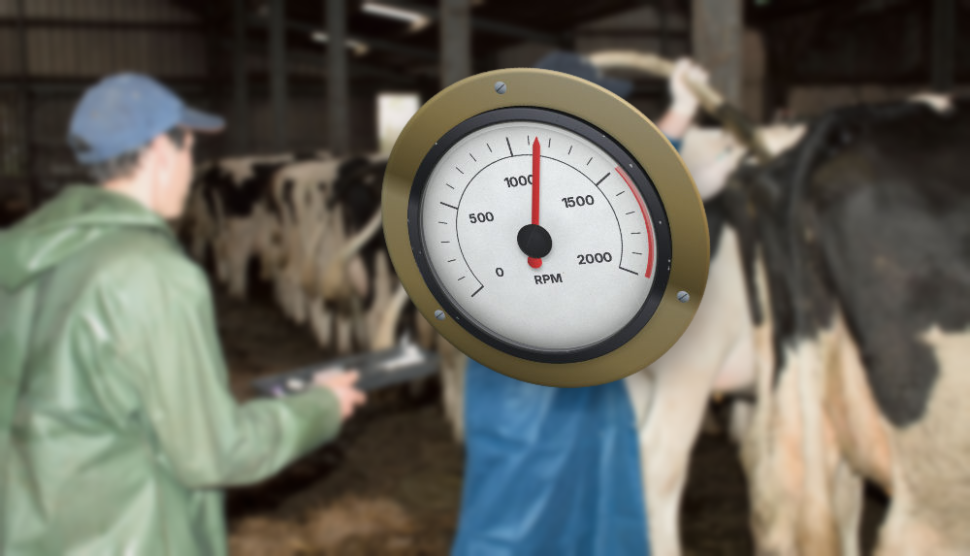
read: 1150 rpm
